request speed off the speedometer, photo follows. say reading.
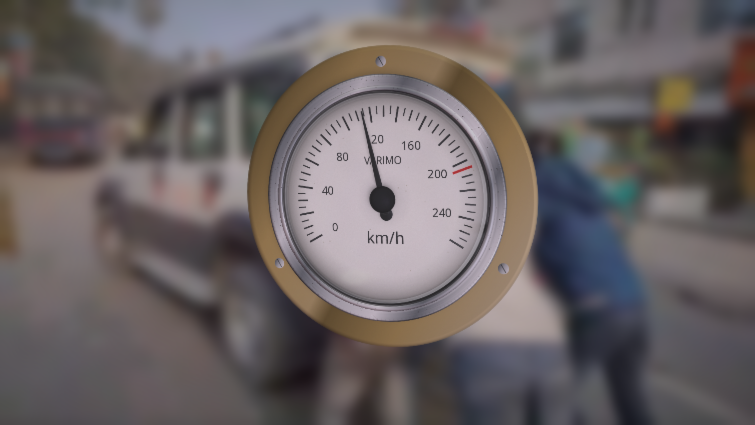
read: 115 km/h
